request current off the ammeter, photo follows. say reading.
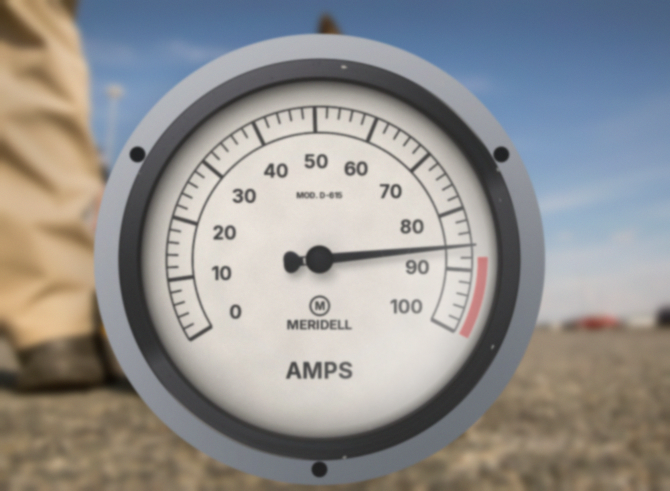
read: 86 A
